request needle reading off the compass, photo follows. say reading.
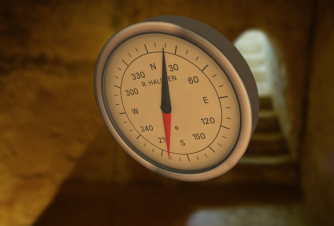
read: 200 °
